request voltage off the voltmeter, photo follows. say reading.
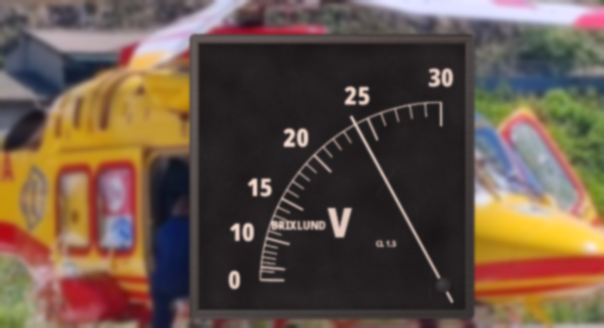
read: 24 V
